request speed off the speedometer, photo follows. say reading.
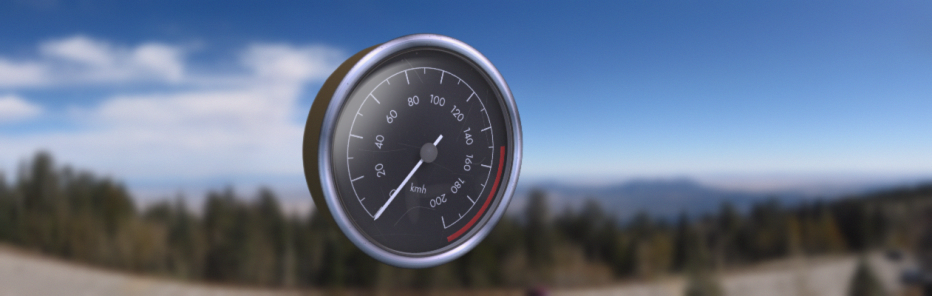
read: 0 km/h
